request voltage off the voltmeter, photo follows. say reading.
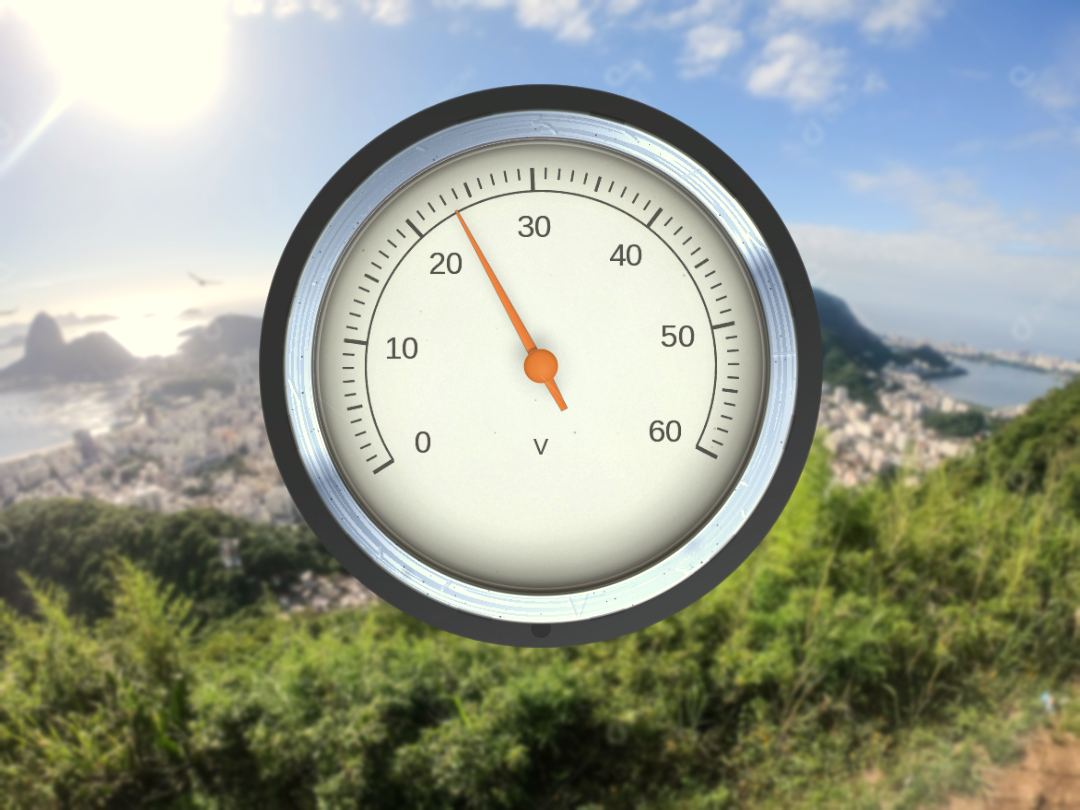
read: 23.5 V
